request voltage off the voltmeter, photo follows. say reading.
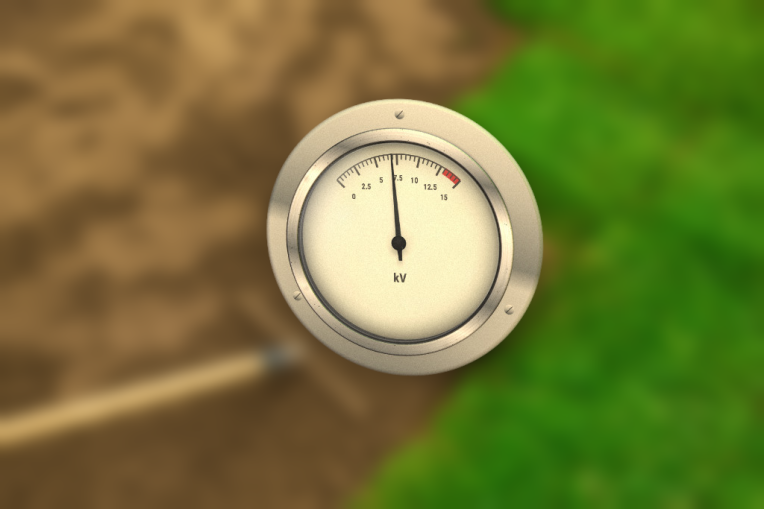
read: 7 kV
